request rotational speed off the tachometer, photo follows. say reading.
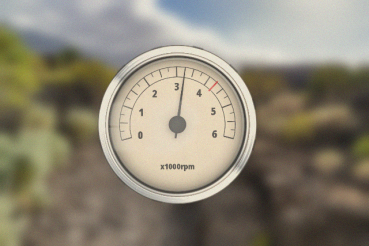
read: 3250 rpm
